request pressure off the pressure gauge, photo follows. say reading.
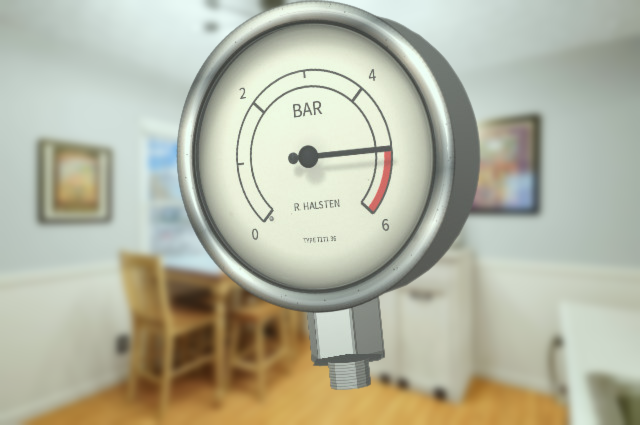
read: 5 bar
